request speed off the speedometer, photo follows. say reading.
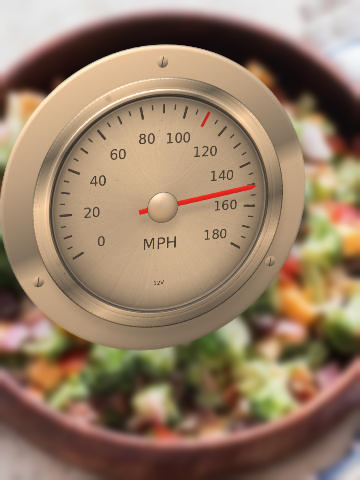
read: 150 mph
